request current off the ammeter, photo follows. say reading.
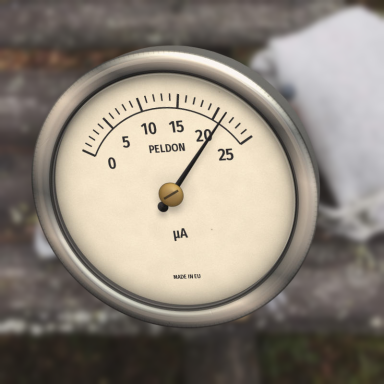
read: 21 µA
